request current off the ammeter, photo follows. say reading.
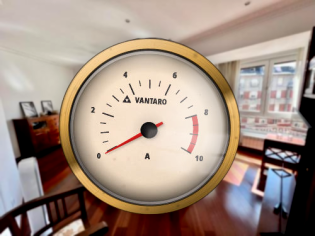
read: 0 A
